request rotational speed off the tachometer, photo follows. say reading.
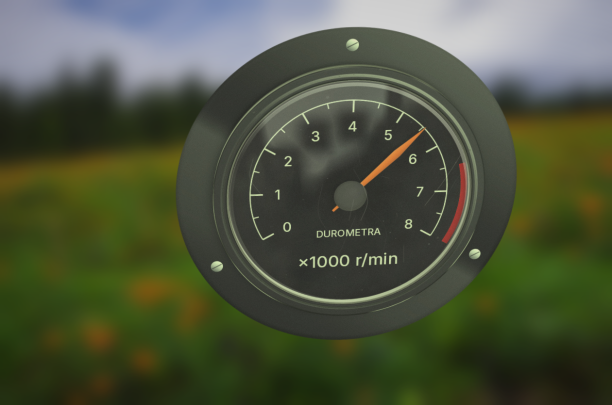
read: 5500 rpm
